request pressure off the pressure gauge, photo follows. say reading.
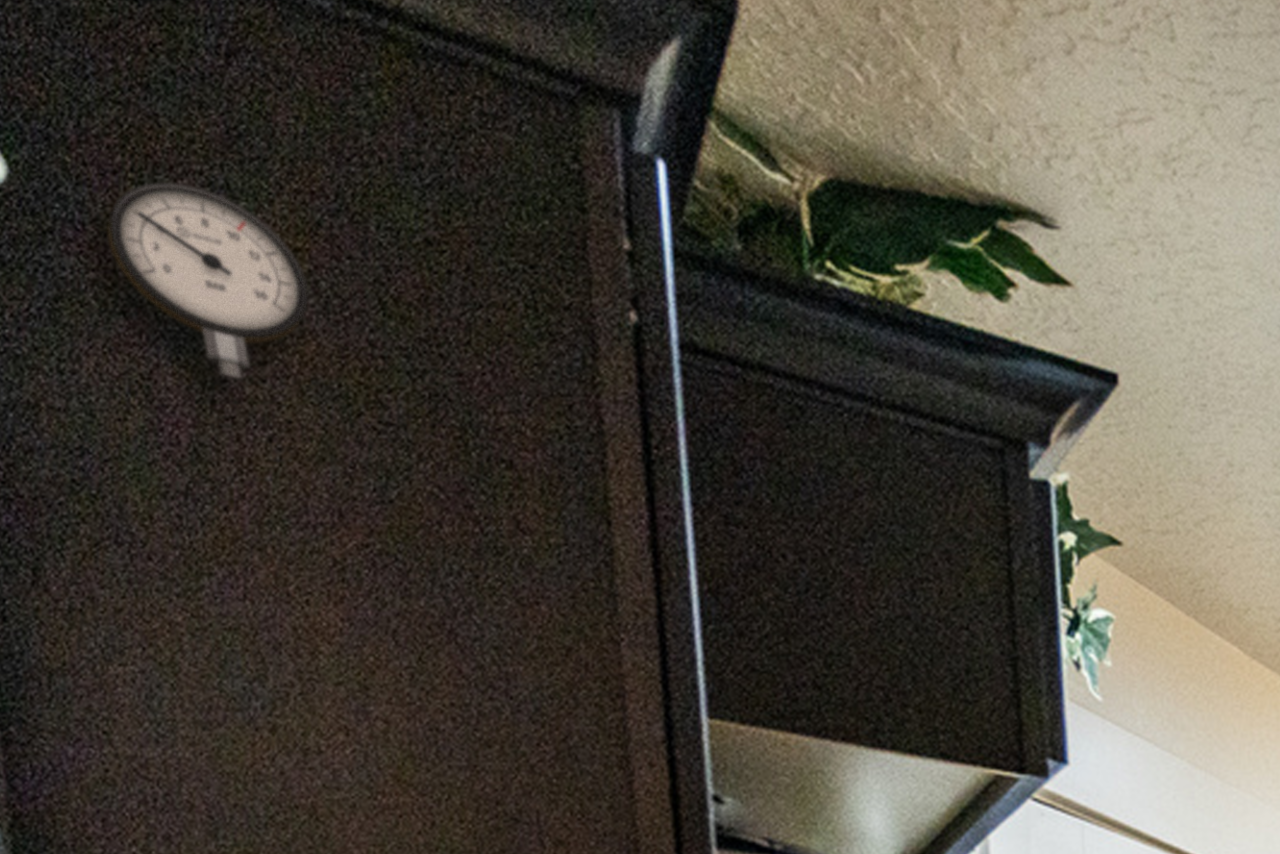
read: 4 bar
